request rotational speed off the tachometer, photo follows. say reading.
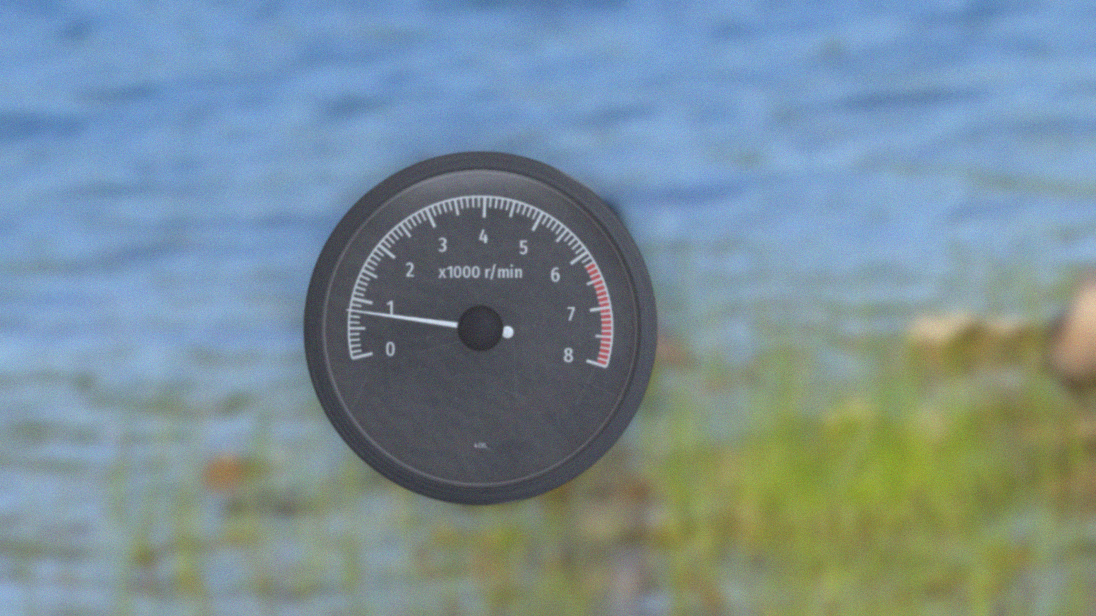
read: 800 rpm
